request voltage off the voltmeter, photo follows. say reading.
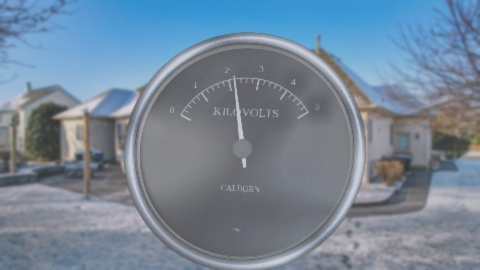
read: 2.2 kV
